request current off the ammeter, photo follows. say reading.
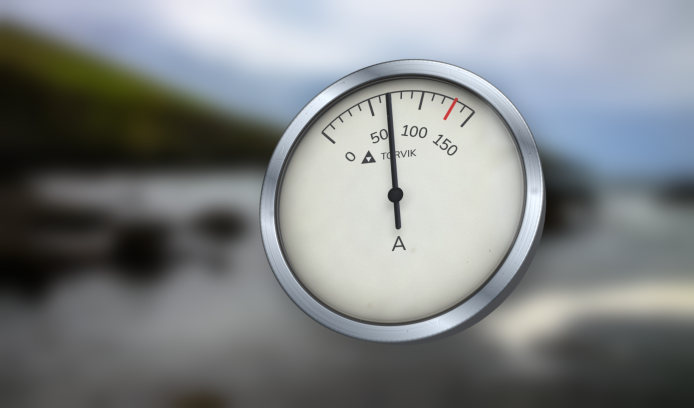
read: 70 A
